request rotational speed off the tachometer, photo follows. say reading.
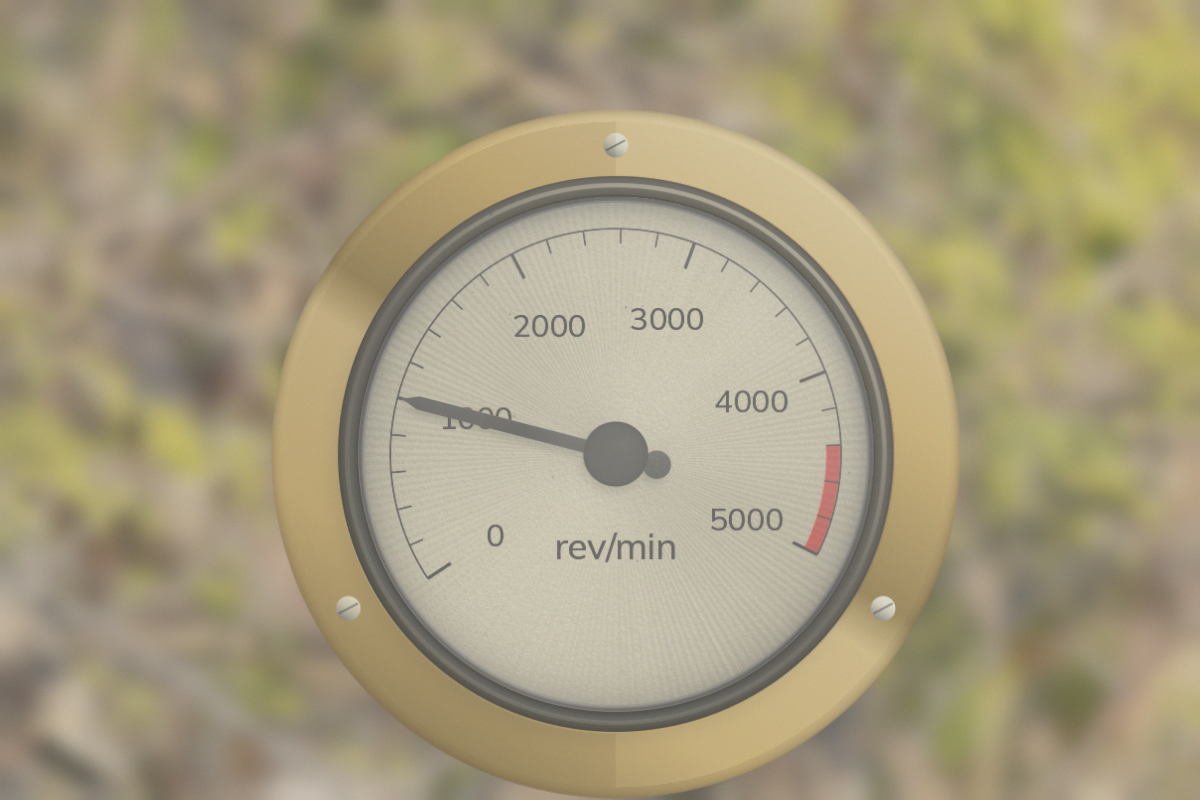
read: 1000 rpm
